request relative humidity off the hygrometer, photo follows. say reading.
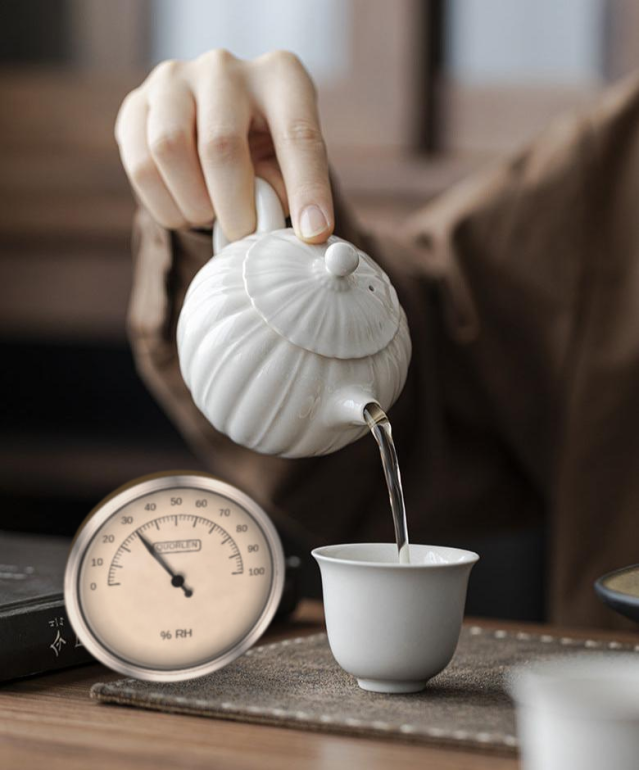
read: 30 %
